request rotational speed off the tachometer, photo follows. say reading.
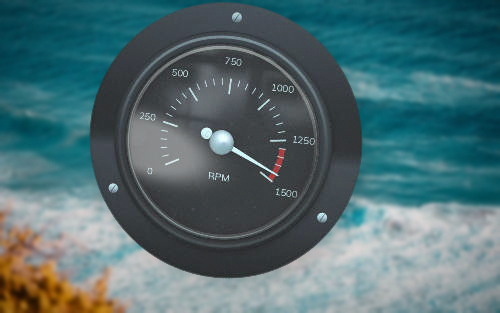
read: 1450 rpm
